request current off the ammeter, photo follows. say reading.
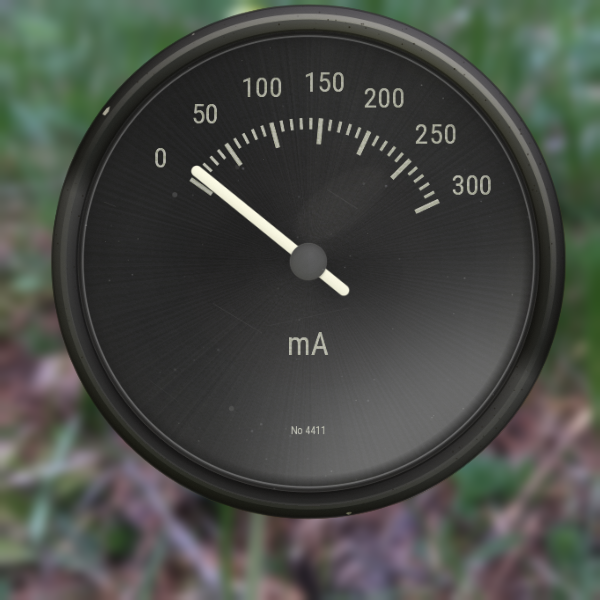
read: 10 mA
